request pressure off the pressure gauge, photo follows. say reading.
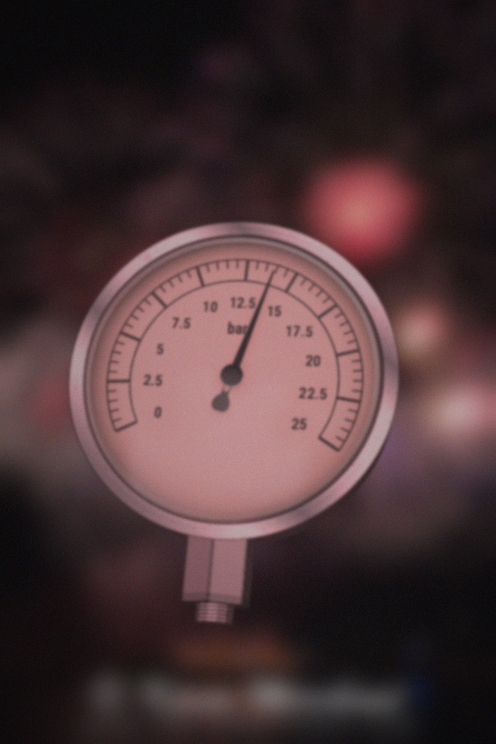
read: 14 bar
